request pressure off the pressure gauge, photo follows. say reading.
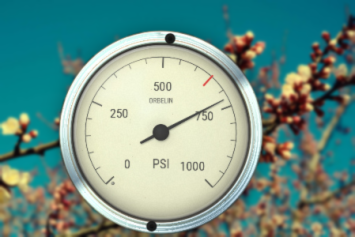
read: 725 psi
